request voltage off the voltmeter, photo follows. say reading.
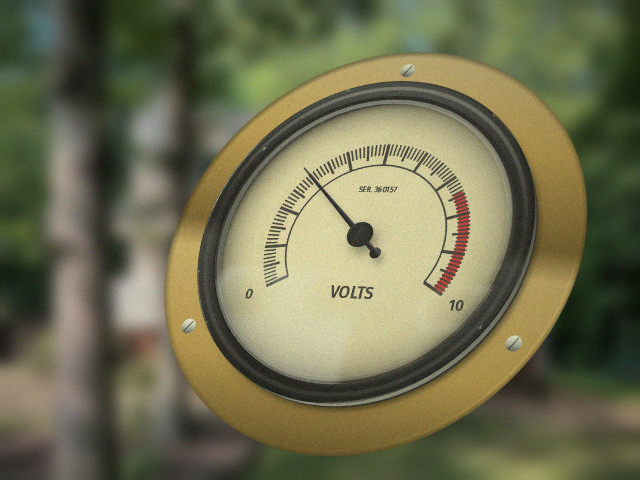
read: 3 V
